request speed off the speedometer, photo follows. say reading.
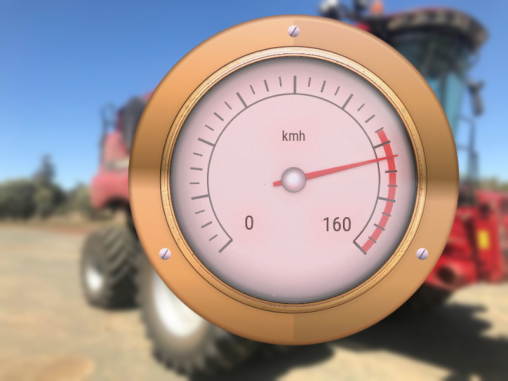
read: 125 km/h
